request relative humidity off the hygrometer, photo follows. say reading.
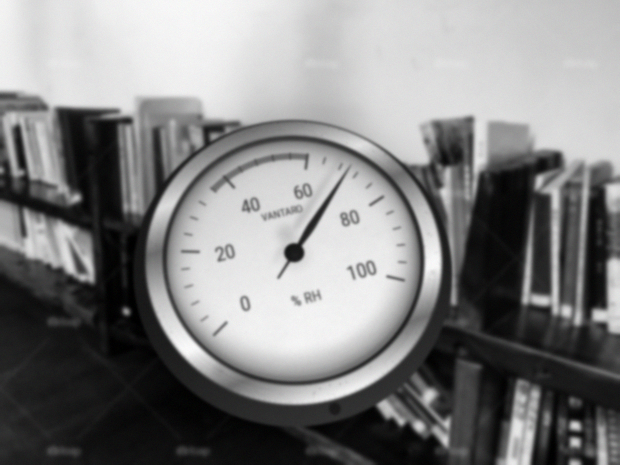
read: 70 %
